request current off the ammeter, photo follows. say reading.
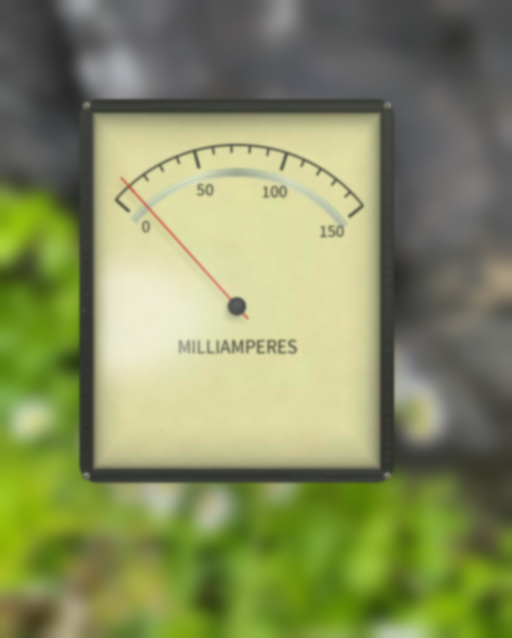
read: 10 mA
